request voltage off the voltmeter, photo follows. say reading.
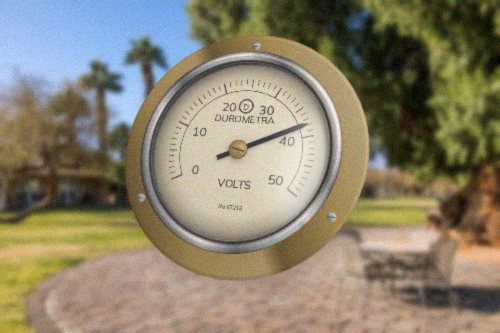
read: 38 V
